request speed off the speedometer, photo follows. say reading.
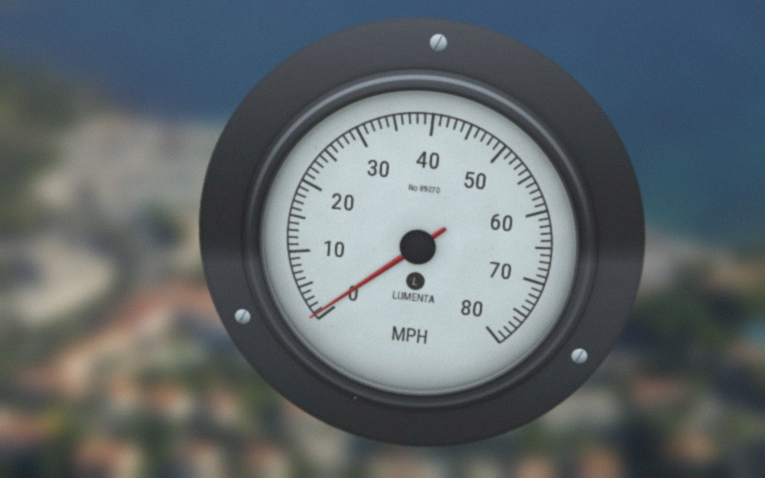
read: 1 mph
